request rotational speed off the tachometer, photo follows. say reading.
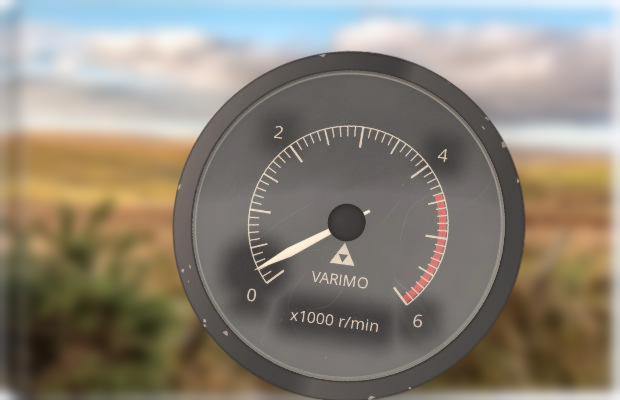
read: 200 rpm
